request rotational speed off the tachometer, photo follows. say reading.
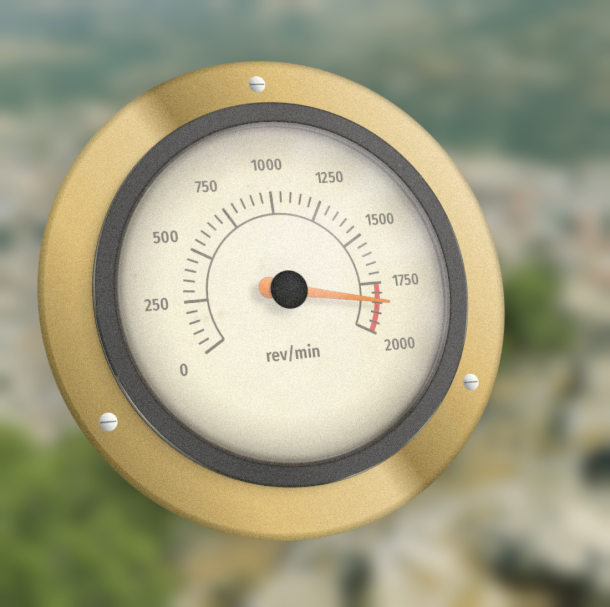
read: 1850 rpm
